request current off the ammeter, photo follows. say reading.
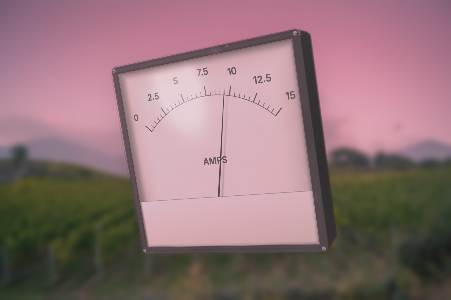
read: 9.5 A
